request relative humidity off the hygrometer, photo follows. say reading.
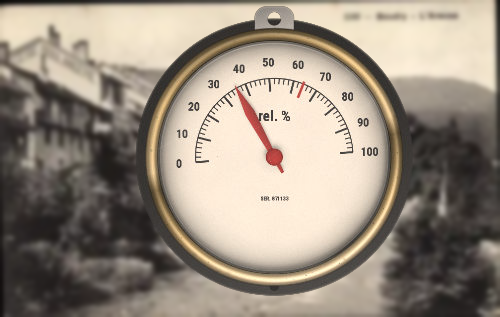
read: 36 %
